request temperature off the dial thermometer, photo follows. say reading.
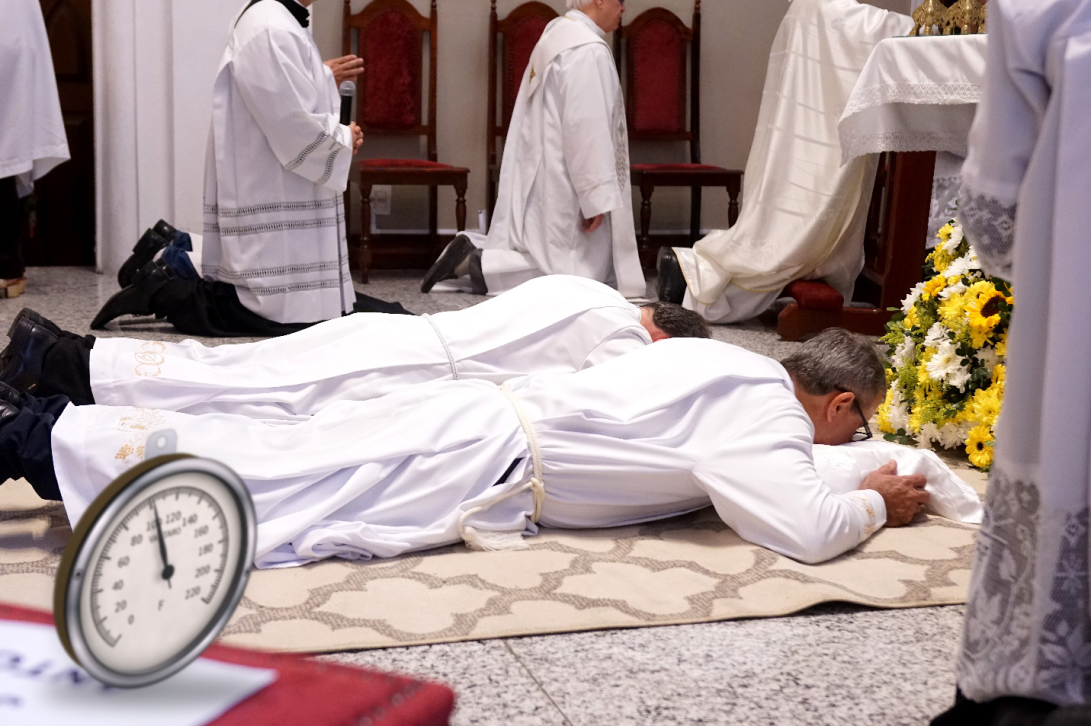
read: 100 °F
